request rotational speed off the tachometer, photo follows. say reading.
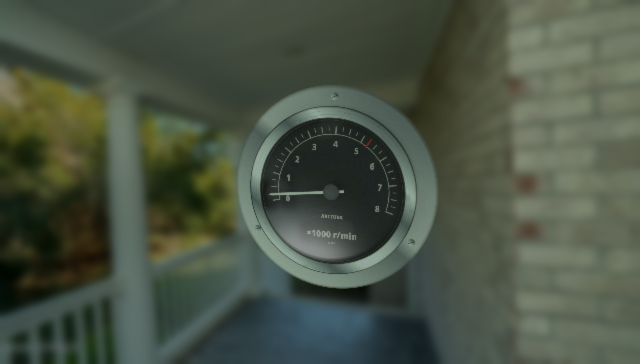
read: 250 rpm
